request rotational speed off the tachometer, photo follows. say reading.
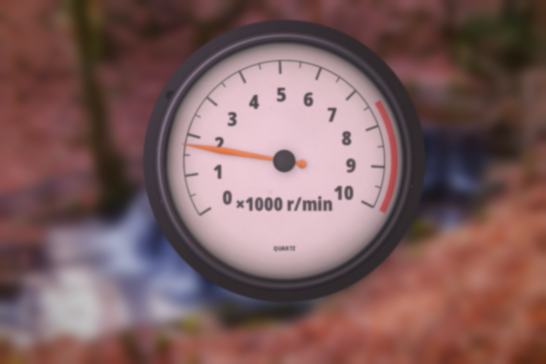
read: 1750 rpm
